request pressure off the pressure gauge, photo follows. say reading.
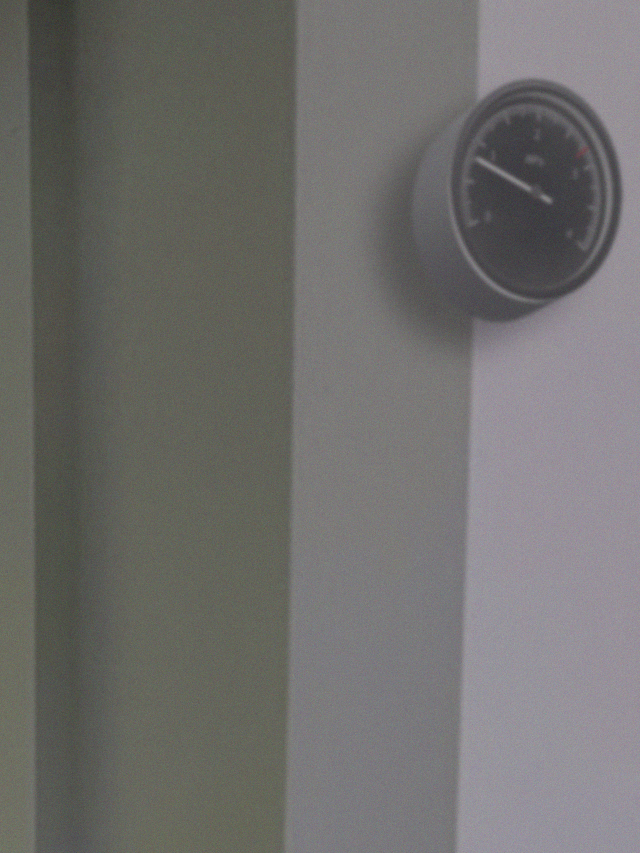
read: 0.75 MPa
